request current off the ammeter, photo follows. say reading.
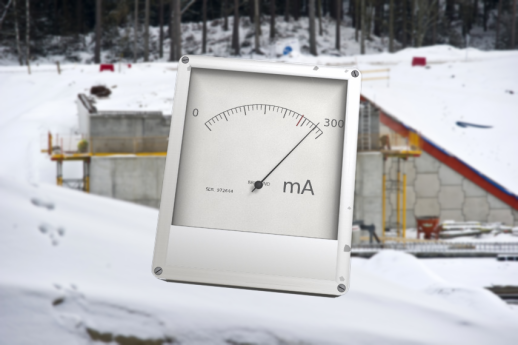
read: 280 mA
